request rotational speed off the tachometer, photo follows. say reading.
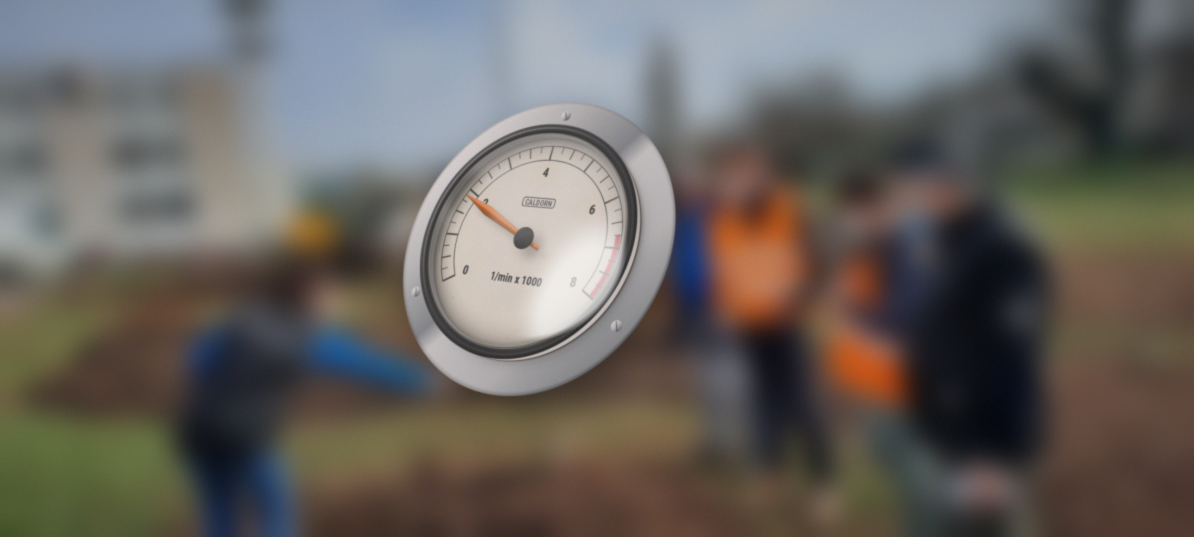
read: 1875 rpm
